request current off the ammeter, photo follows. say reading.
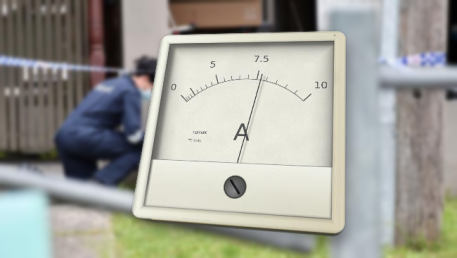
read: 7.75 A
